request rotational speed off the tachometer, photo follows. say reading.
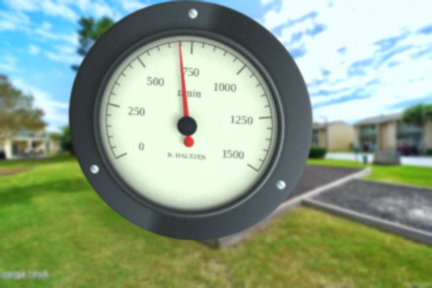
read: 700 rpm
